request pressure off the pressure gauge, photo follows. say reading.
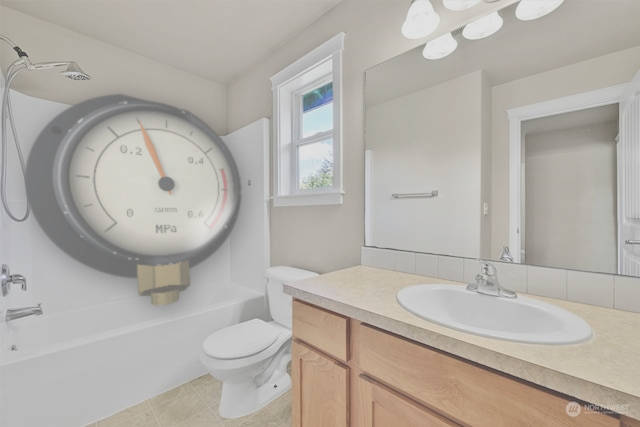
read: 0.25 MPa
